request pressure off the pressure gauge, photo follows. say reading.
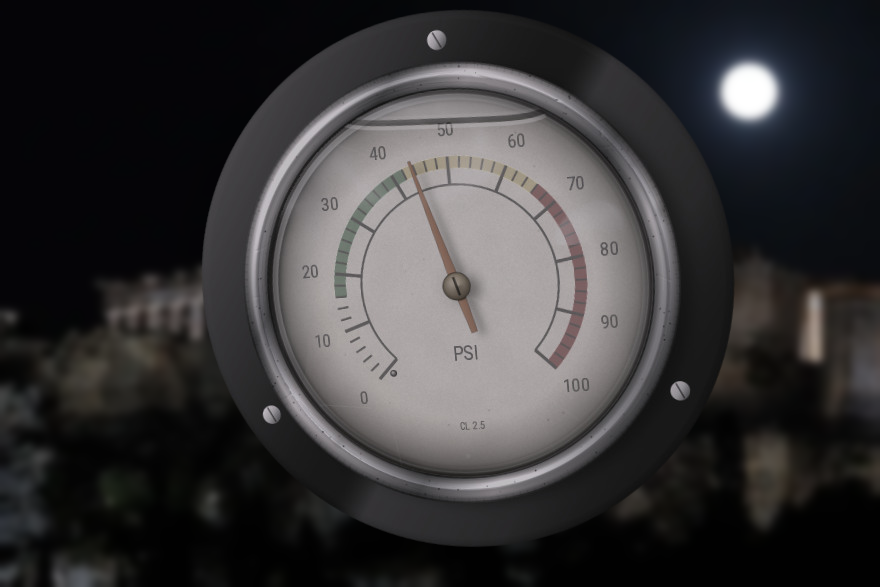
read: 44 psi
